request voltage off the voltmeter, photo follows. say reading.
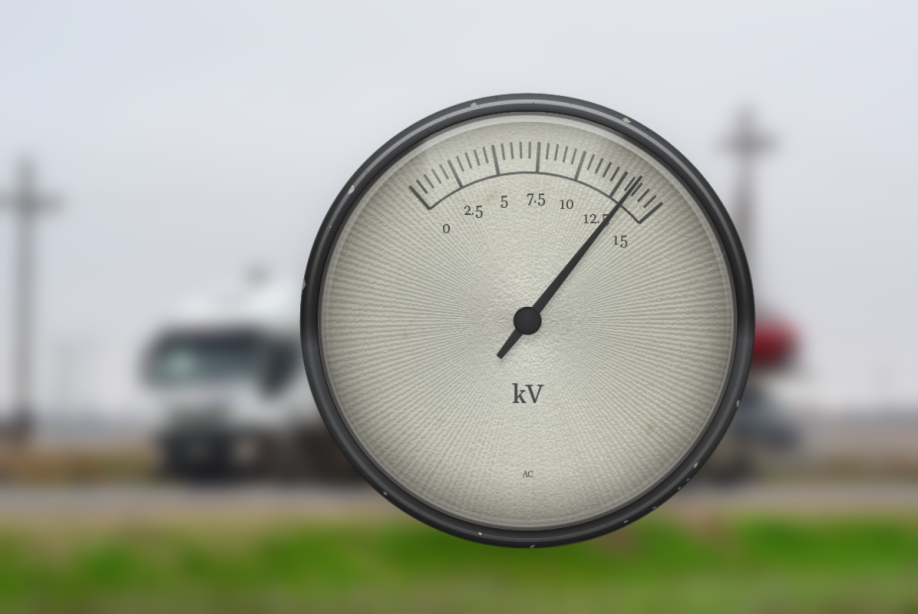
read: 13.25 kV
